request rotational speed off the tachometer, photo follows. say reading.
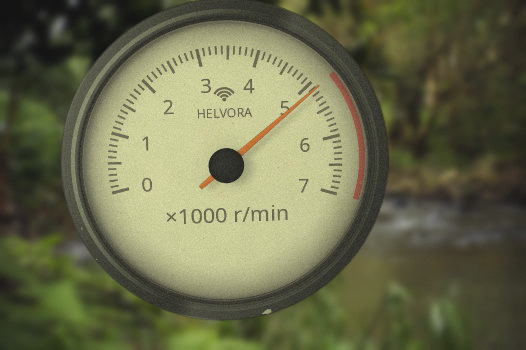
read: 5100 rpm
